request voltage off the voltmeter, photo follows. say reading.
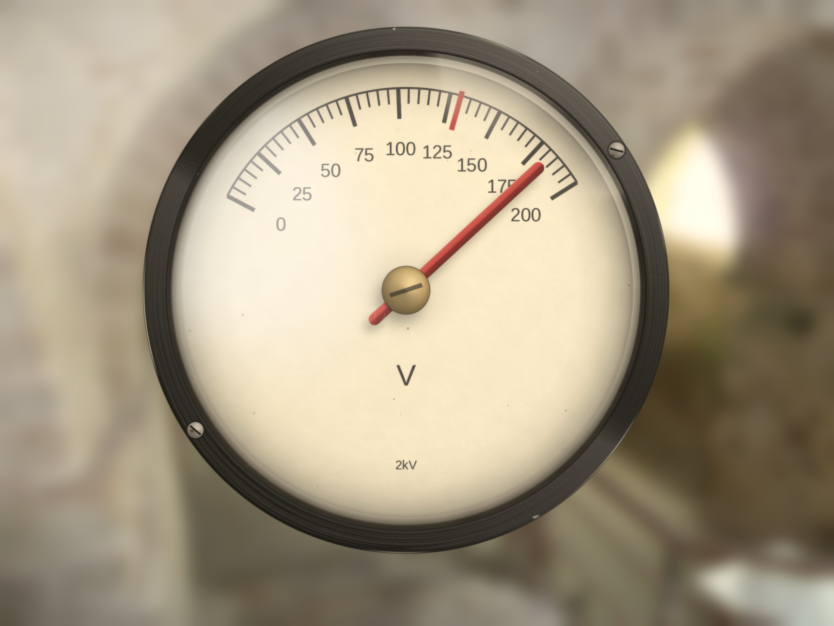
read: 182.5 V
